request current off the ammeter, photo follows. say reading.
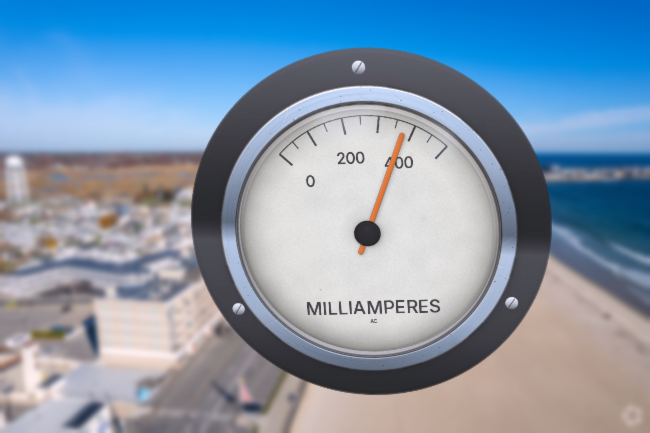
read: 375 mA
